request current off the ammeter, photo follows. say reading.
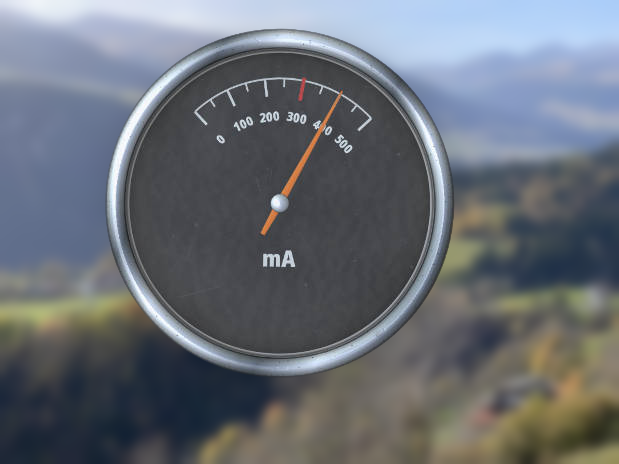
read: 400 mA
